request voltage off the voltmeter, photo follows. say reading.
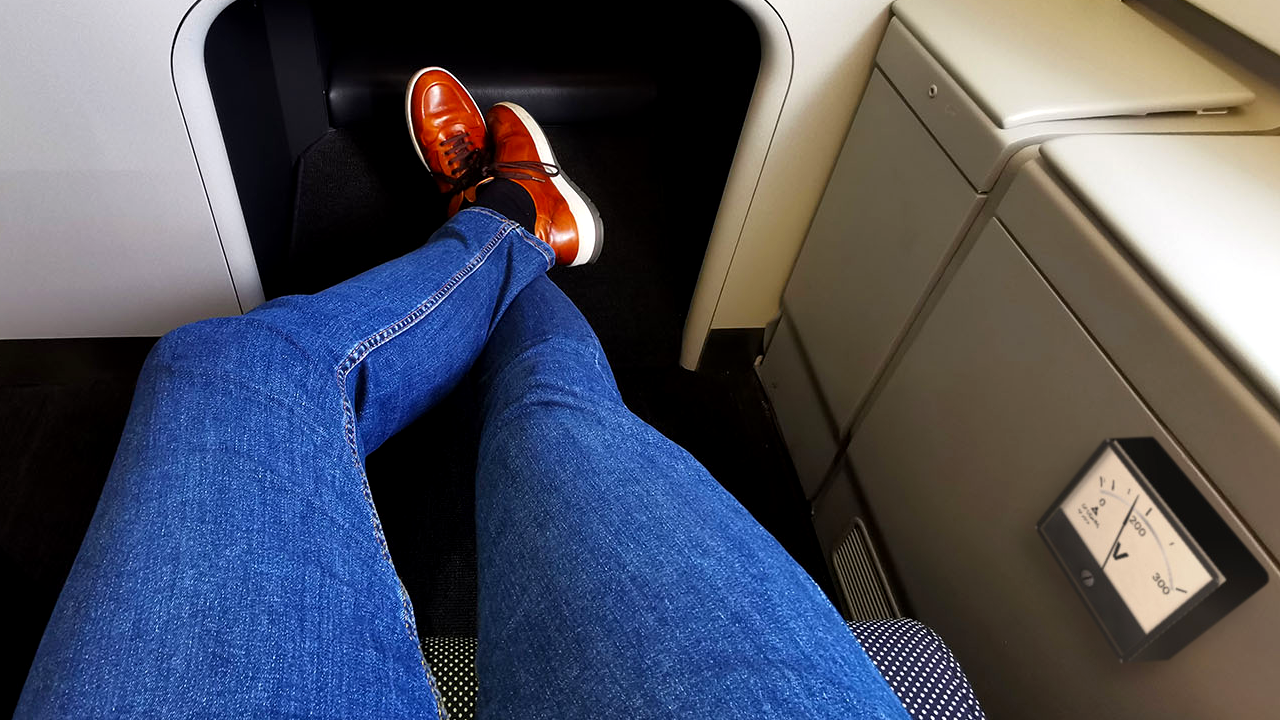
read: 175 V
